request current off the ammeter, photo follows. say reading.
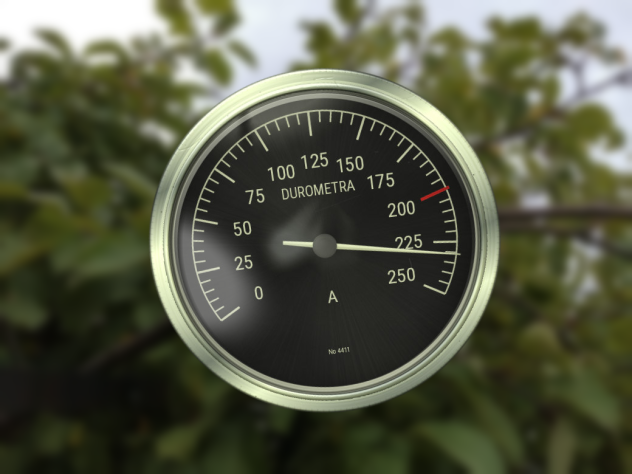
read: 230 A
